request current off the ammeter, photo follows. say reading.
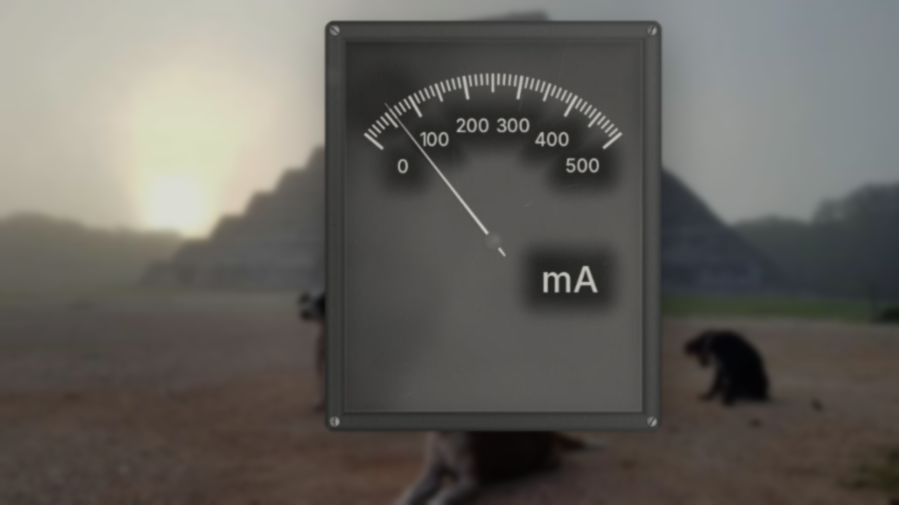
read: 60 mA
